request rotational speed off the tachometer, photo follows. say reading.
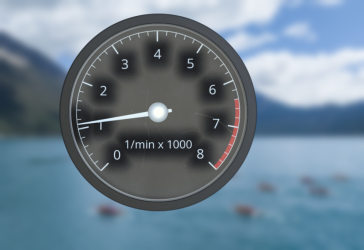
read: 1100 rpm
